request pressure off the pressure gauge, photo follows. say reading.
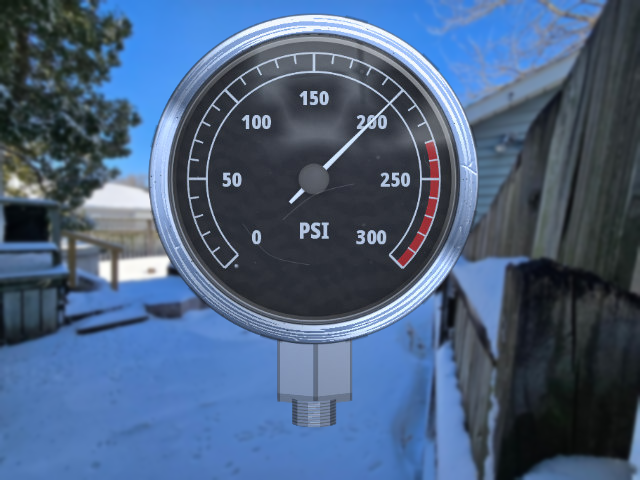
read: 200 psi
